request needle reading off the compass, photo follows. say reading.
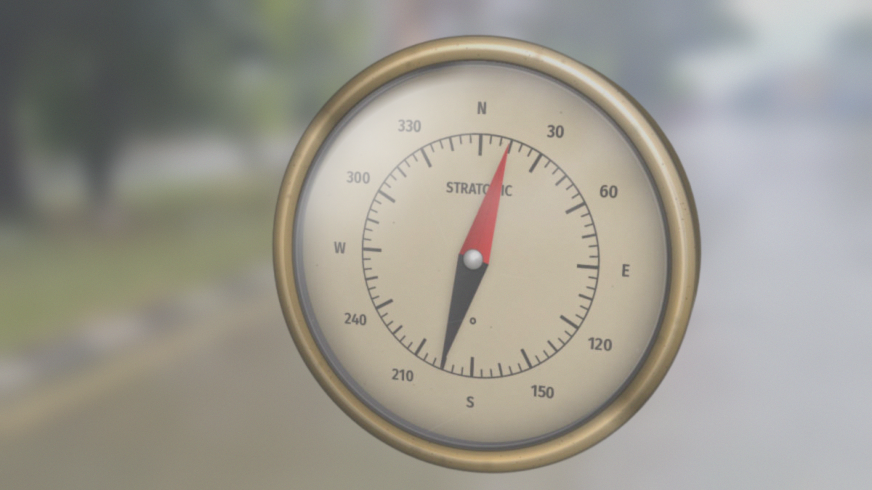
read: 15 °
